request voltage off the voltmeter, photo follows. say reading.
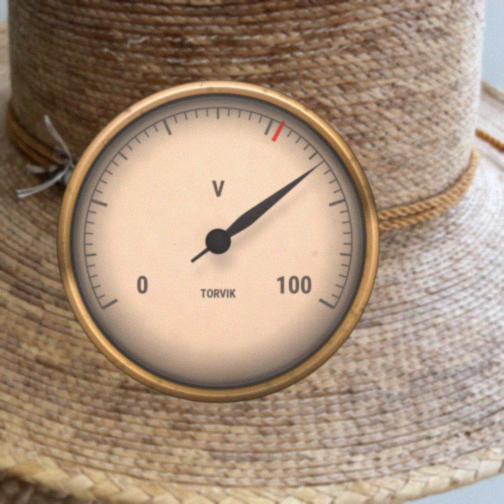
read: 72 V
